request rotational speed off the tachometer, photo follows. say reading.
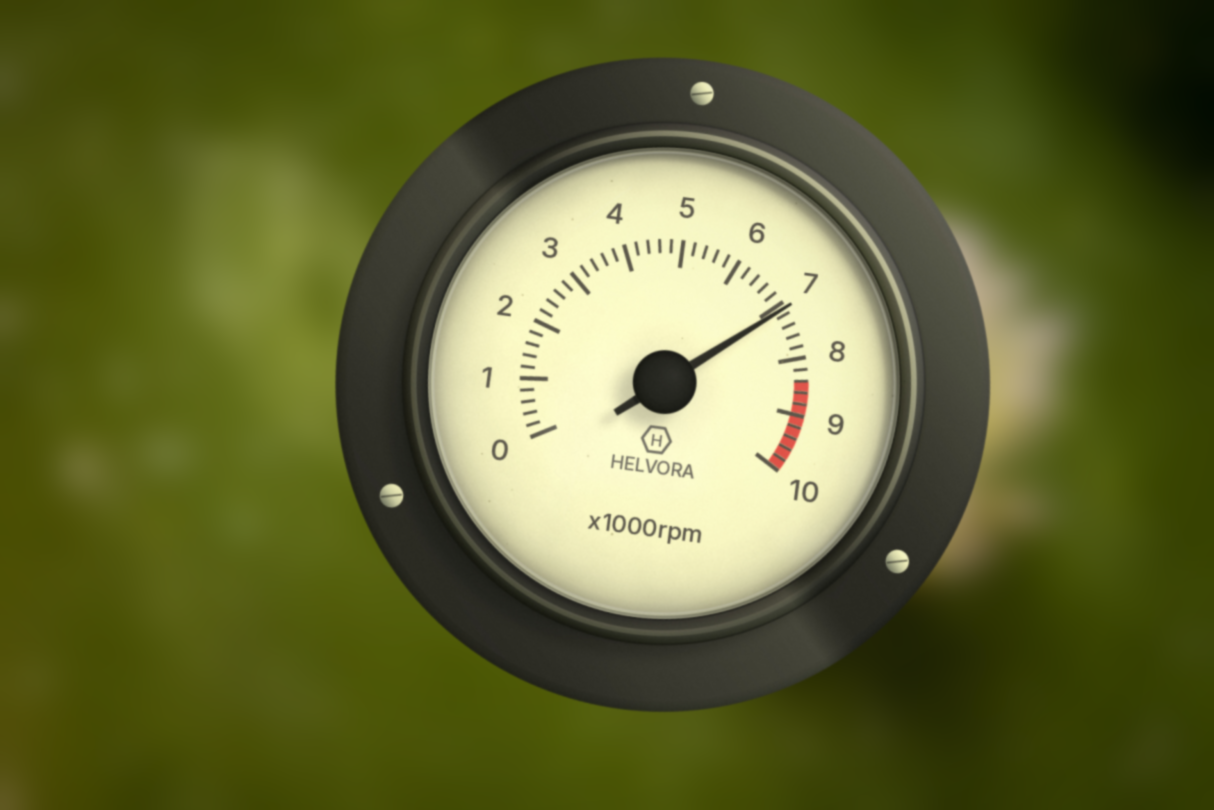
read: 7100 rpm
